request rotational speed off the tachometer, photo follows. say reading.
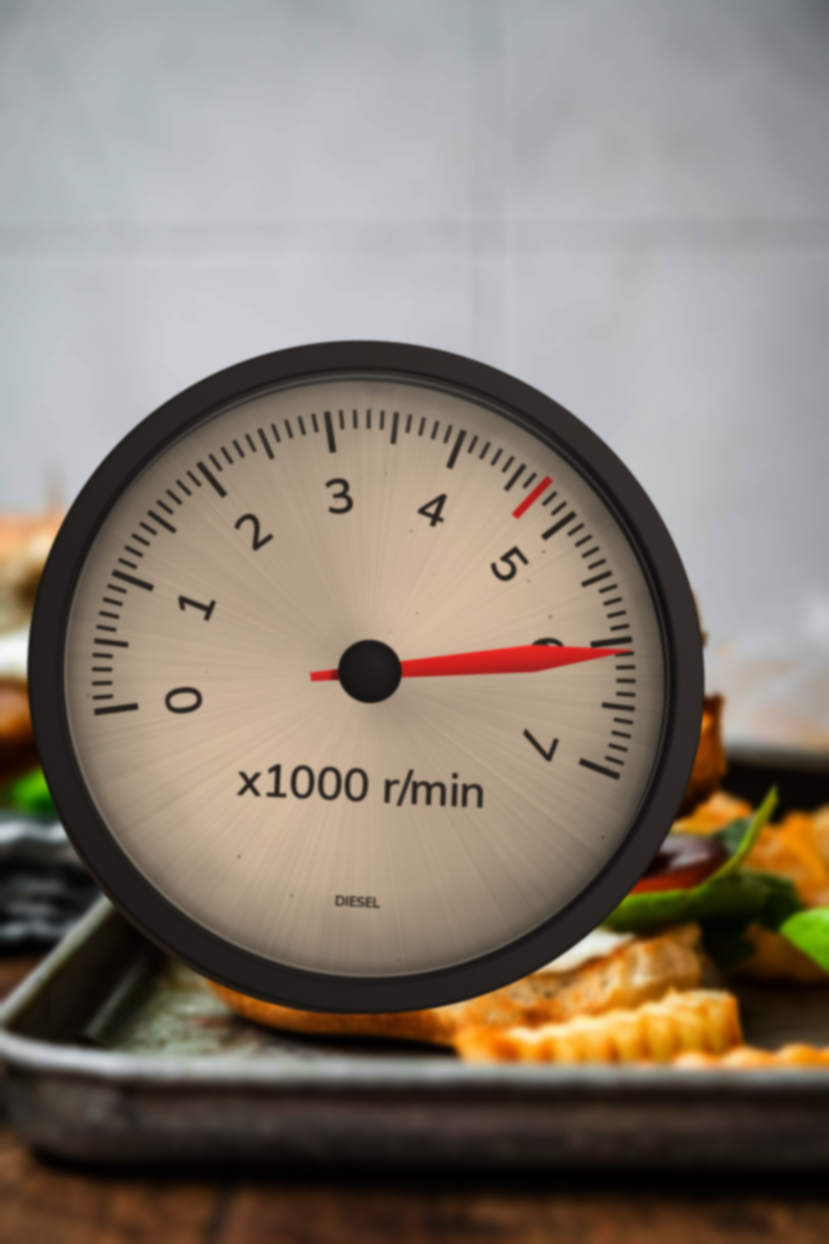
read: 6100 rpm
